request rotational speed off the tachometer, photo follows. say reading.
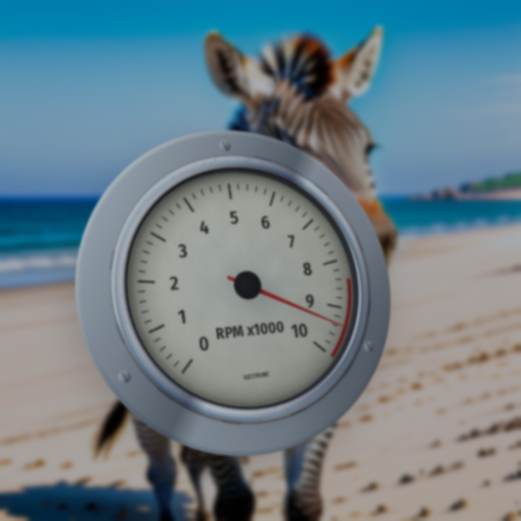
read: 9400 rpm
